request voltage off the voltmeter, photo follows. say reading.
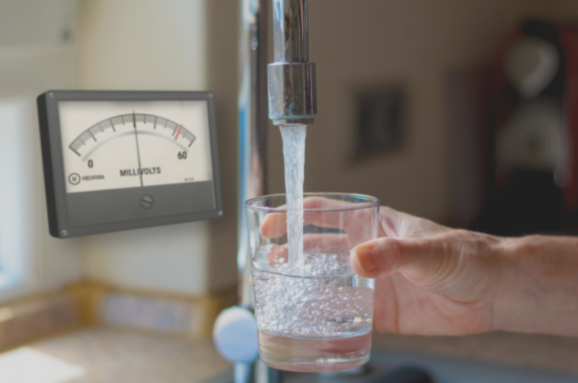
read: 30 mV
